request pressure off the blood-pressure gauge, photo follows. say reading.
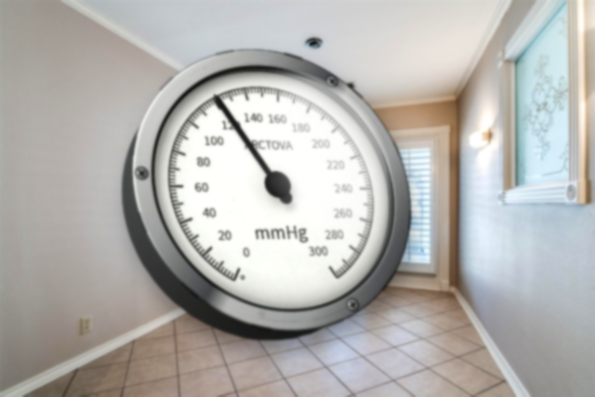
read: 120 mmHg
